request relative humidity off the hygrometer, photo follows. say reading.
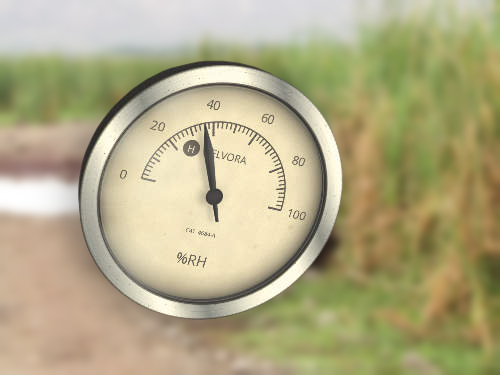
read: 36 %
